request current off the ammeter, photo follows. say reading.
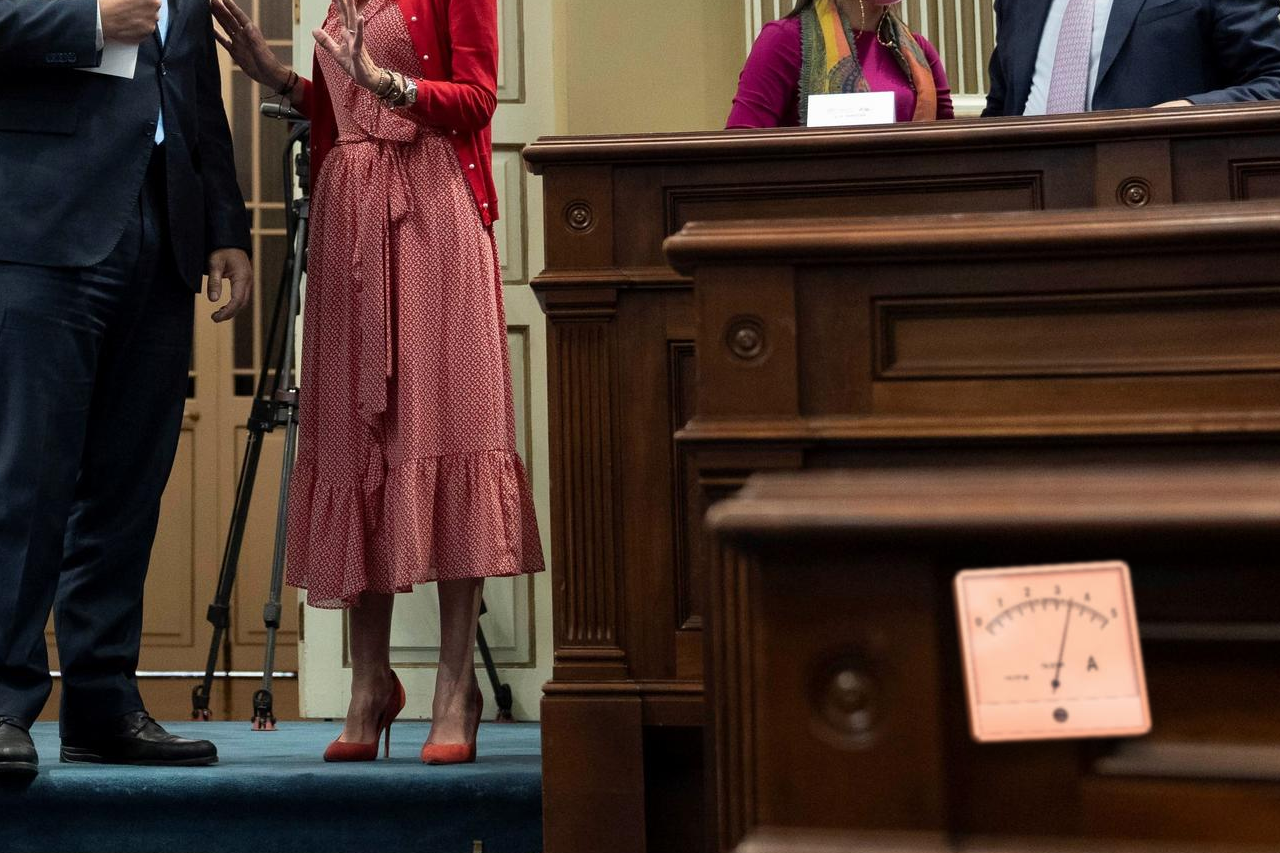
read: 3.5 A
